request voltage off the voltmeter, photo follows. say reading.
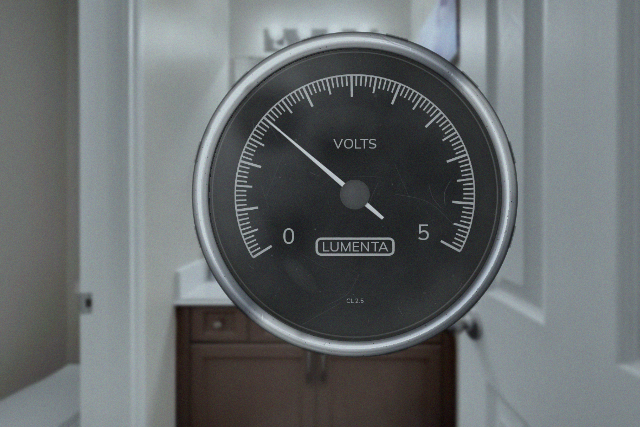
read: 1.5 V
